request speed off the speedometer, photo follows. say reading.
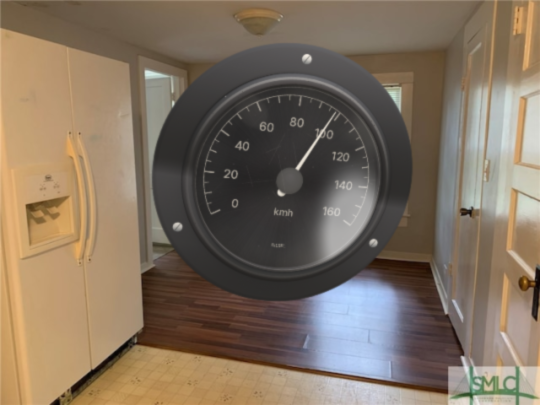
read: 97.5 km/h
